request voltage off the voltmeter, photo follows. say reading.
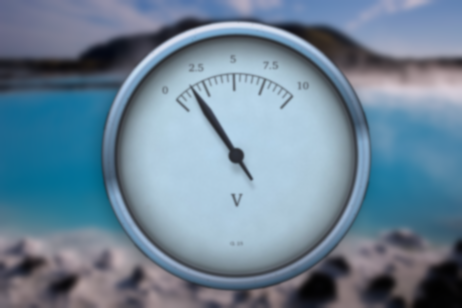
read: 1.5 V
